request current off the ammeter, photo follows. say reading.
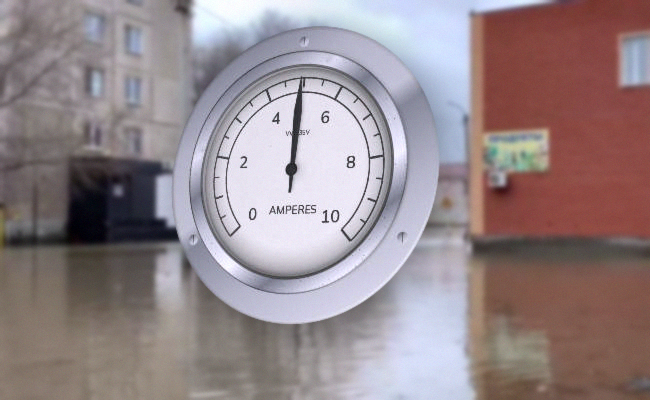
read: 5 A
